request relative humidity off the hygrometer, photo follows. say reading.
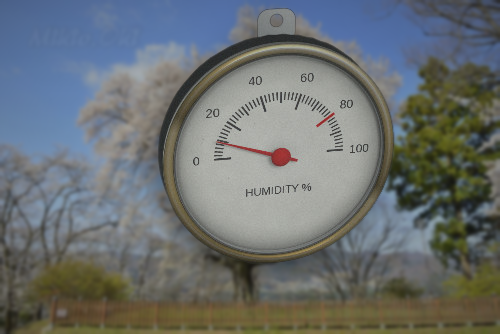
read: 10 %
